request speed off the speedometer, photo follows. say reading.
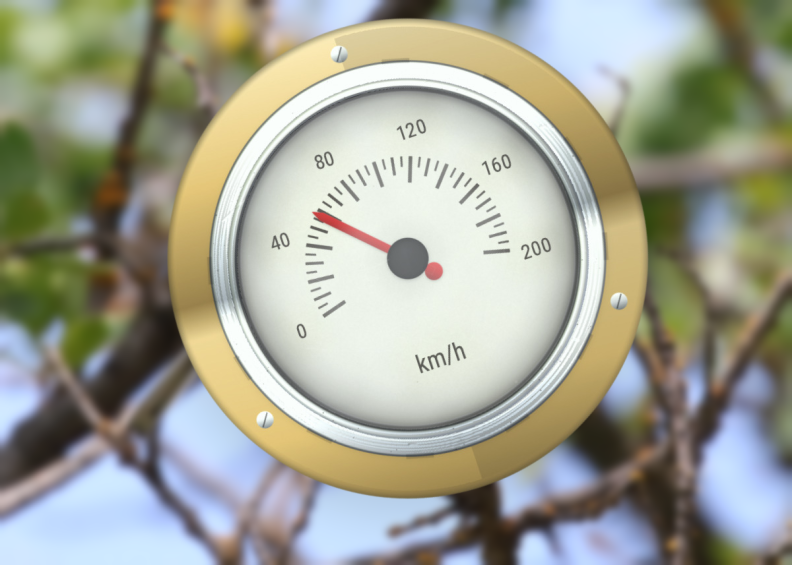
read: 57.5 km/h
